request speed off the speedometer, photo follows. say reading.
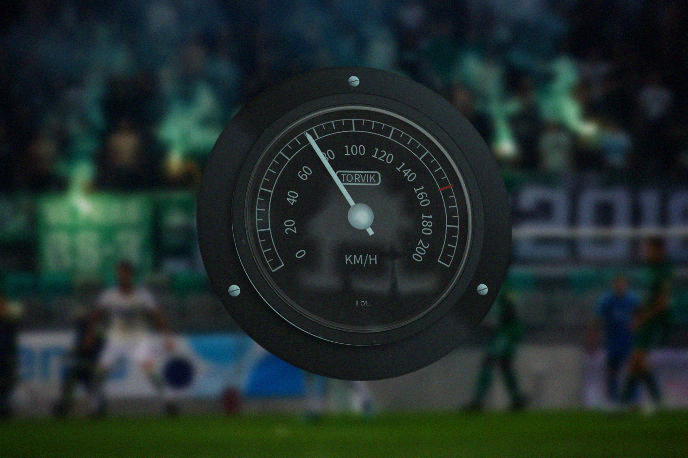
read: 75 km/h
